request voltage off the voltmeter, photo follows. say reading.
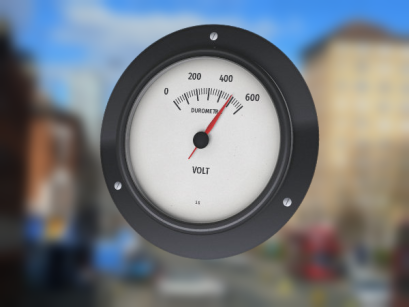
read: 500 V
